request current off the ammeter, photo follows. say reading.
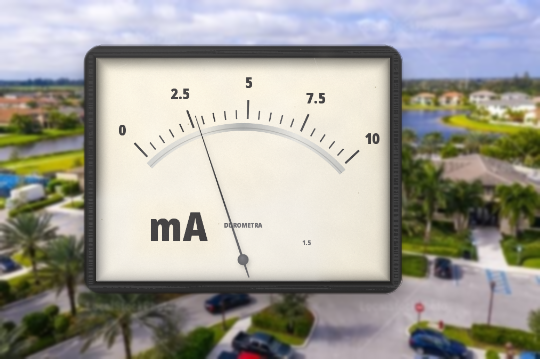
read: 2.75 mA
